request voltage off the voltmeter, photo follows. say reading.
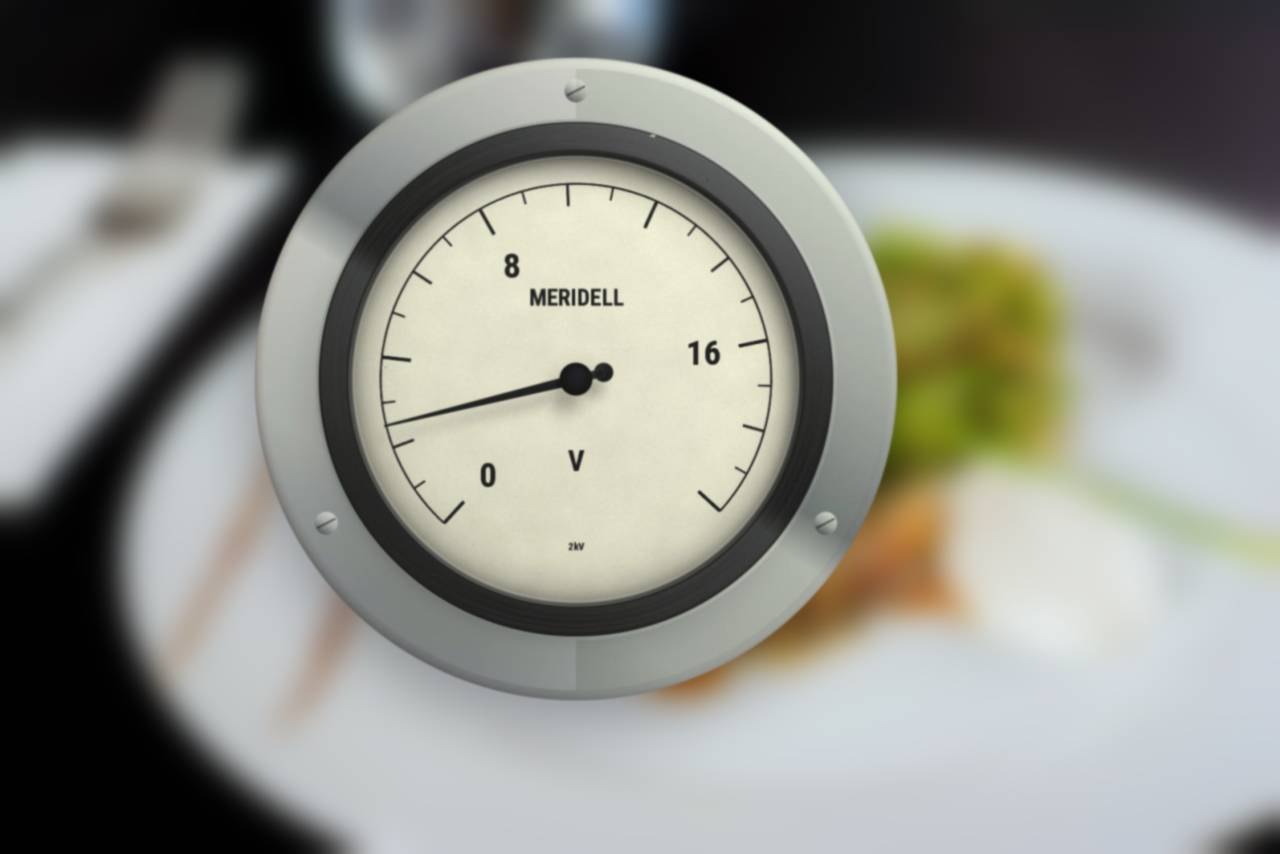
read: 2.5 V
